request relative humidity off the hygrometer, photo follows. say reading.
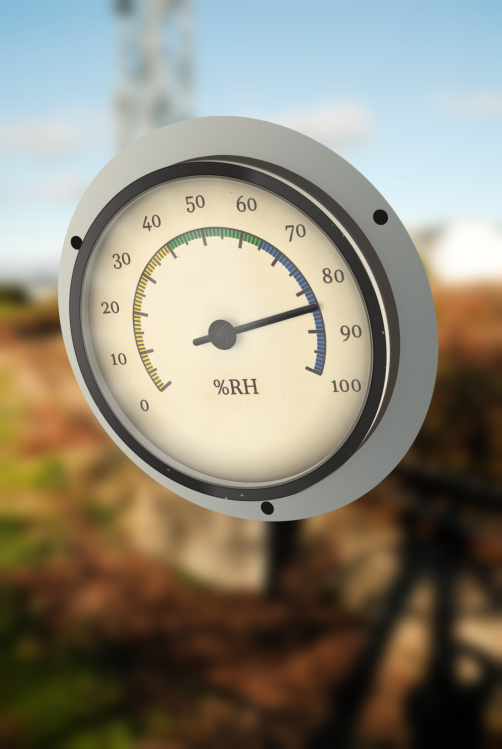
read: 84 %
